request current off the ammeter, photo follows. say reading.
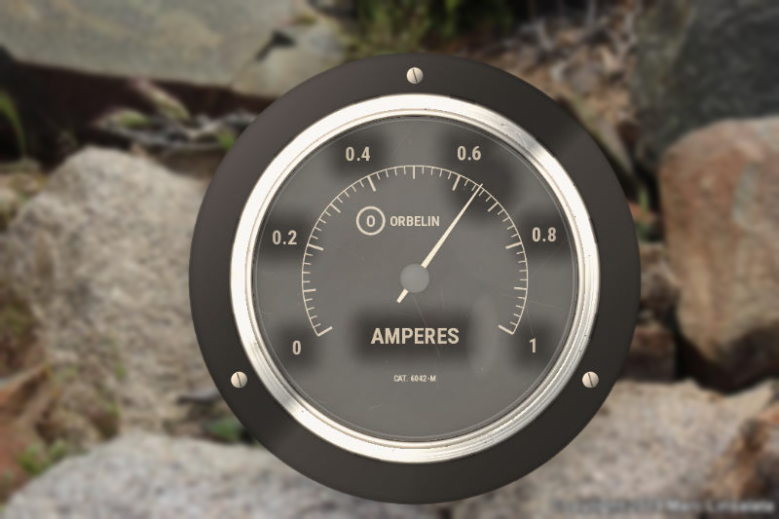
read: 0.65 A
